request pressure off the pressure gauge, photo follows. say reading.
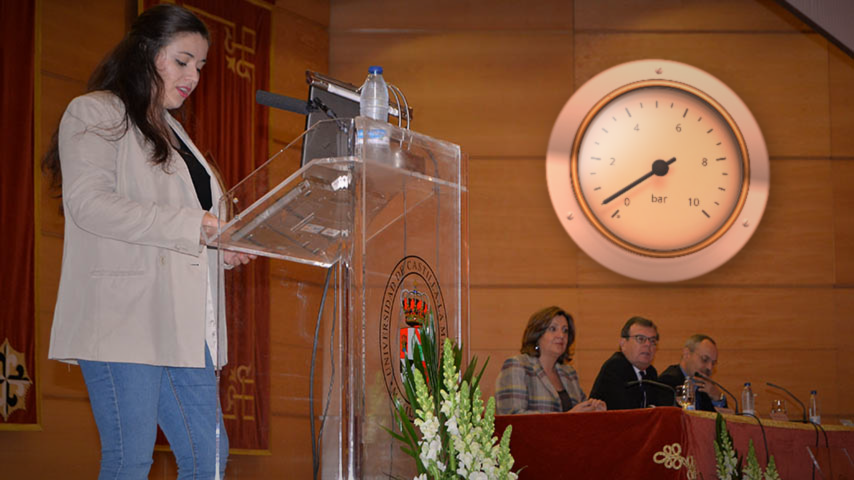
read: 0.5 bar
